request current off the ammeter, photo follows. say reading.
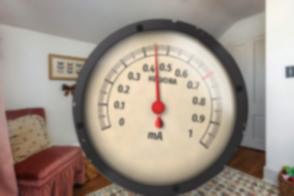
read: 0.45 mA
